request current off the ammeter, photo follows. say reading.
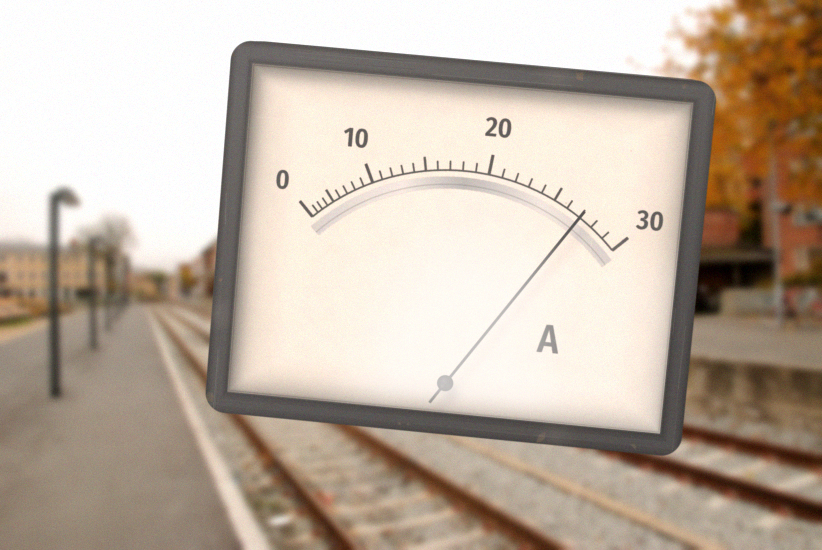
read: 27 A
